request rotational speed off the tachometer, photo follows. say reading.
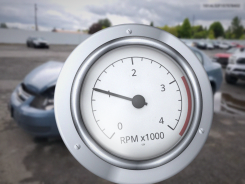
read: 1000 rpm
